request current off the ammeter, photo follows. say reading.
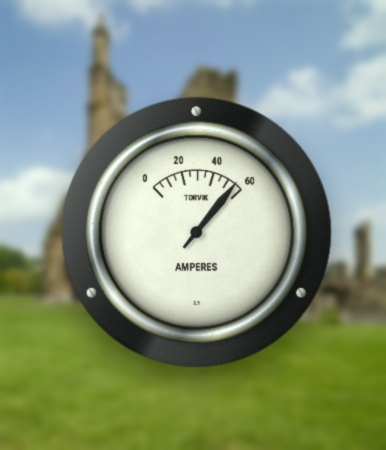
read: 55 A
